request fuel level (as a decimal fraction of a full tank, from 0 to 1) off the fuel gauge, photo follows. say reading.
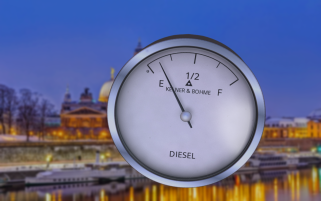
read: 0.125
